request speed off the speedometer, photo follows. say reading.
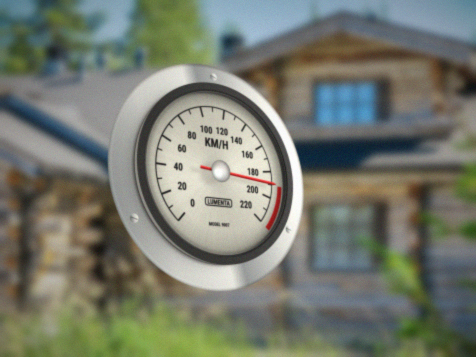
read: 190 km/h
